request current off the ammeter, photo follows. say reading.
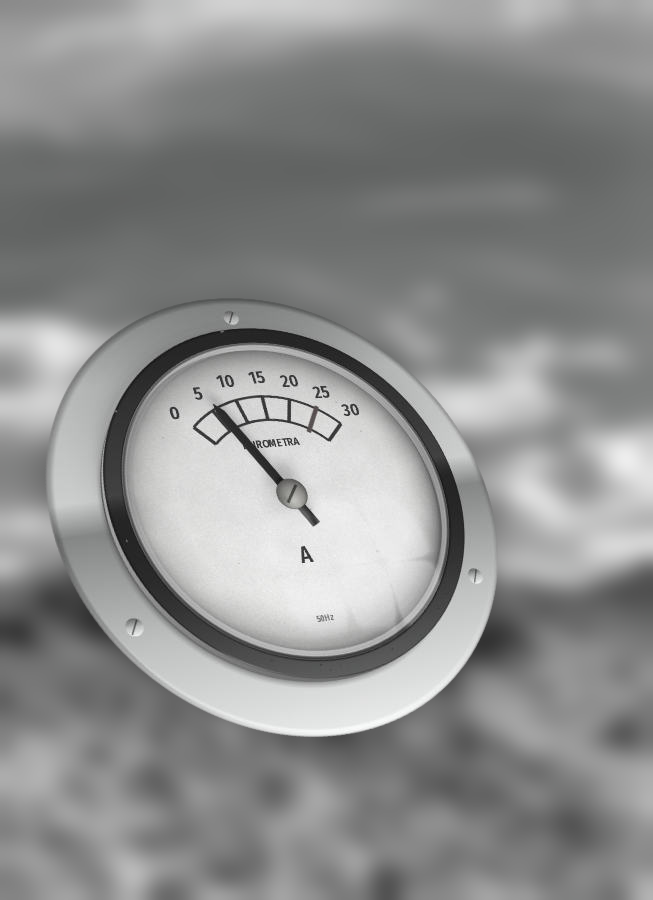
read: 5 A
